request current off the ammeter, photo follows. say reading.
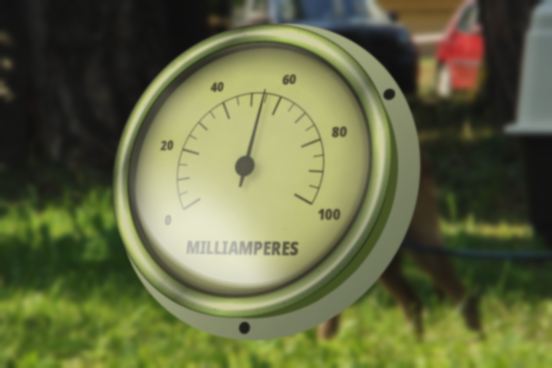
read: 55 mA
